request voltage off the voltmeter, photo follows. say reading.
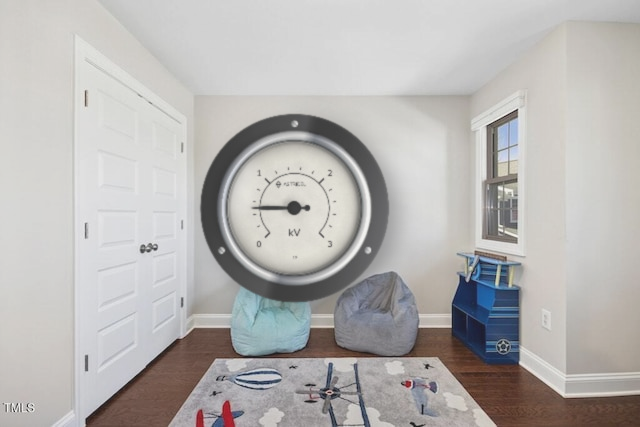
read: 0.5 kV
